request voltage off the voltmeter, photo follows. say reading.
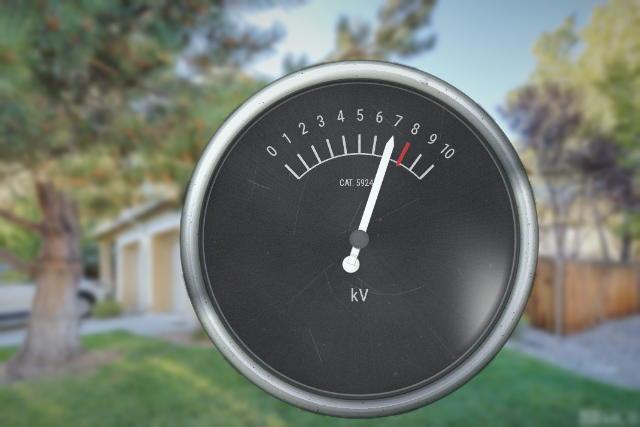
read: 7 kV
